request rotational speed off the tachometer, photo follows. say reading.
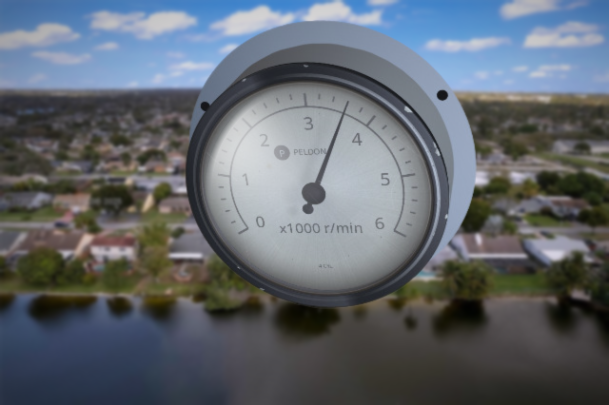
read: 3600 rpm
